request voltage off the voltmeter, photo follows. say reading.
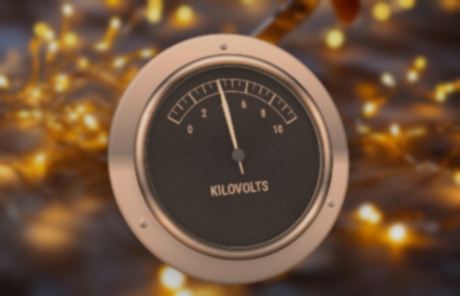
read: 4 kV
